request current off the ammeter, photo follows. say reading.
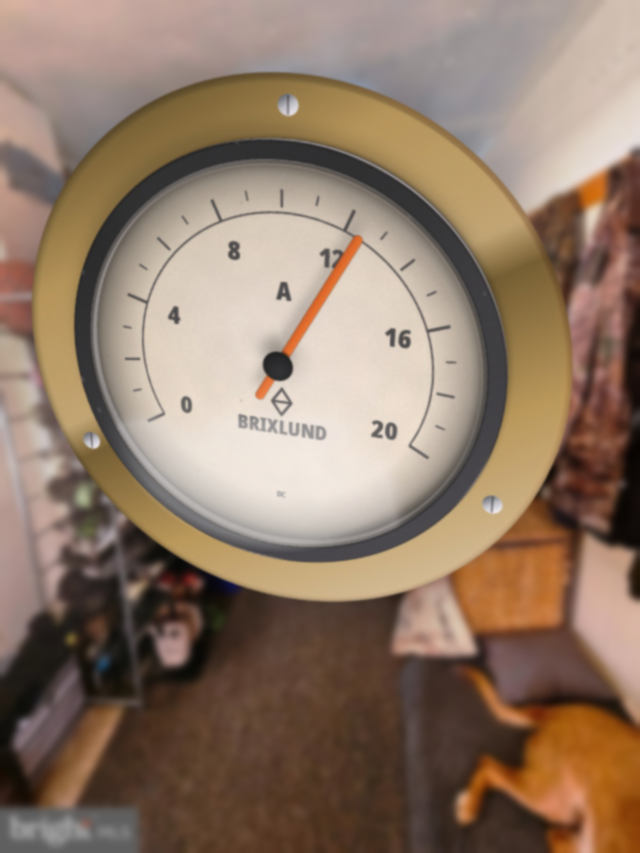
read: 12.5 A
